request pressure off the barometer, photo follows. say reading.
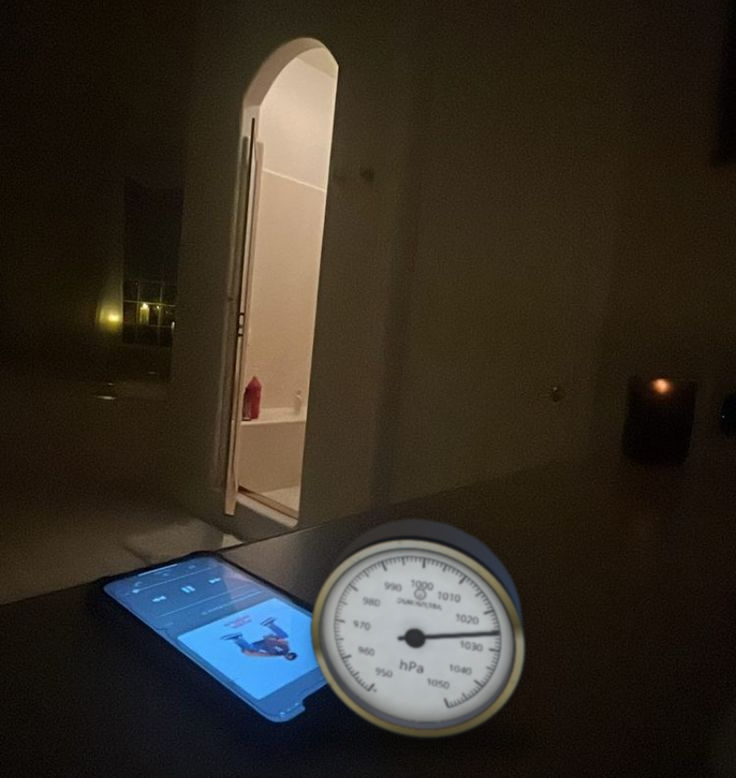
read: 1025 hPa
